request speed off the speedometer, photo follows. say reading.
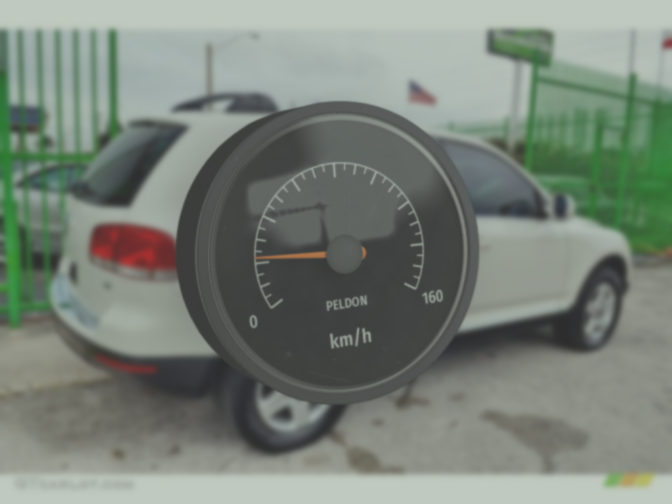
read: 22.5 km/h
